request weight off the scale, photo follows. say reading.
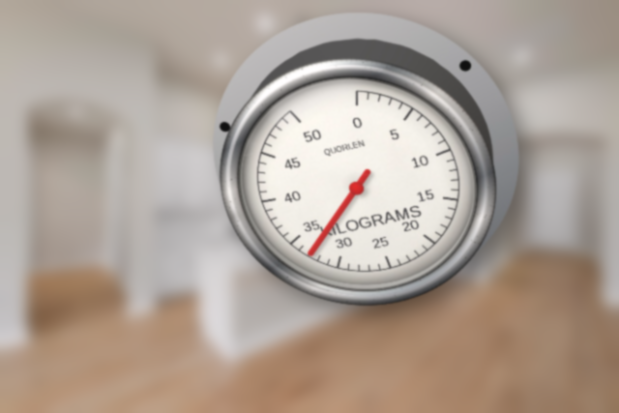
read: 33 kg
